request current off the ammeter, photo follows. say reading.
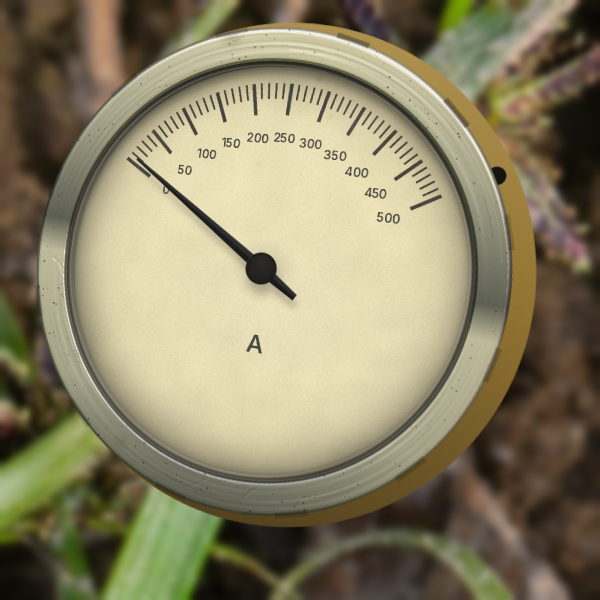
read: 10 A
